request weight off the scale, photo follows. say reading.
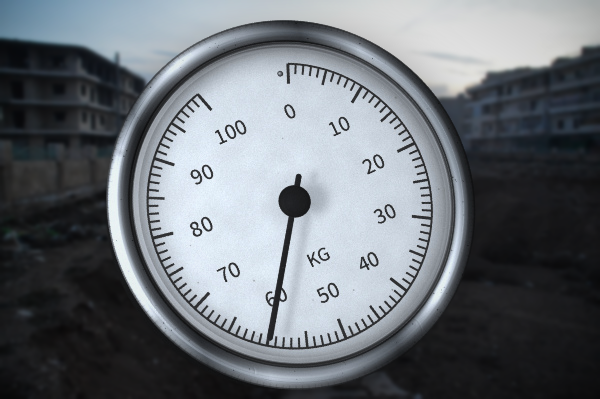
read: 60 kg
